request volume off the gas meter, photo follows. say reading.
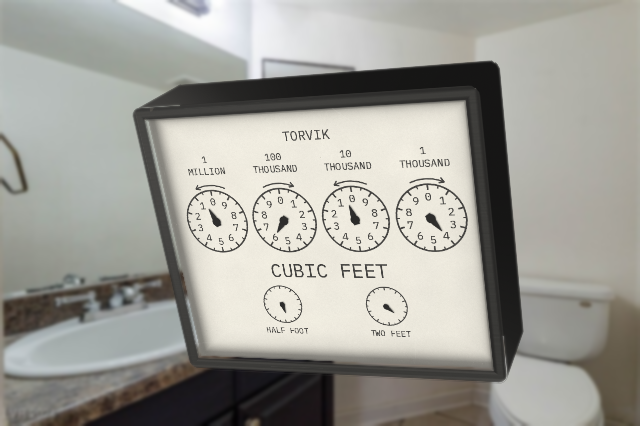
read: 60400 ft³
